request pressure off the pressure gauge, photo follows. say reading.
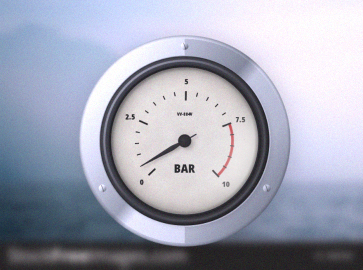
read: 0.5 bar
